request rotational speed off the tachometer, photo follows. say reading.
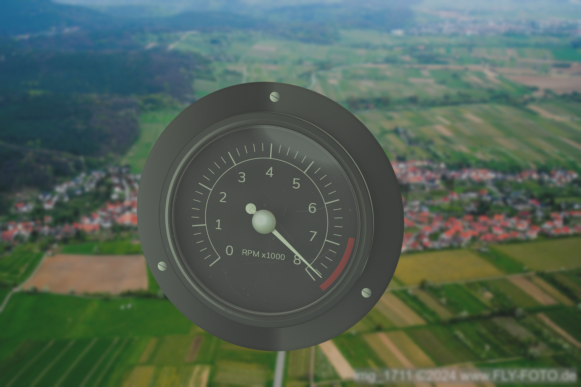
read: 7800 rpm
